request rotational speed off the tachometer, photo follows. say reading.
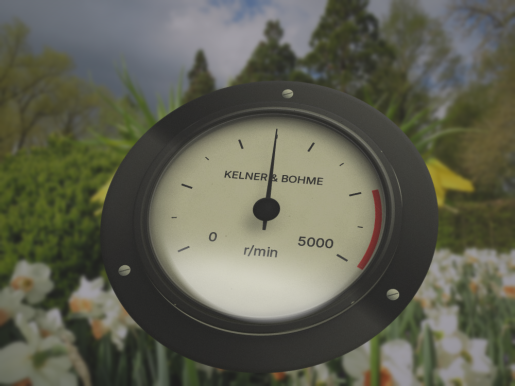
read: 2500 rpm
